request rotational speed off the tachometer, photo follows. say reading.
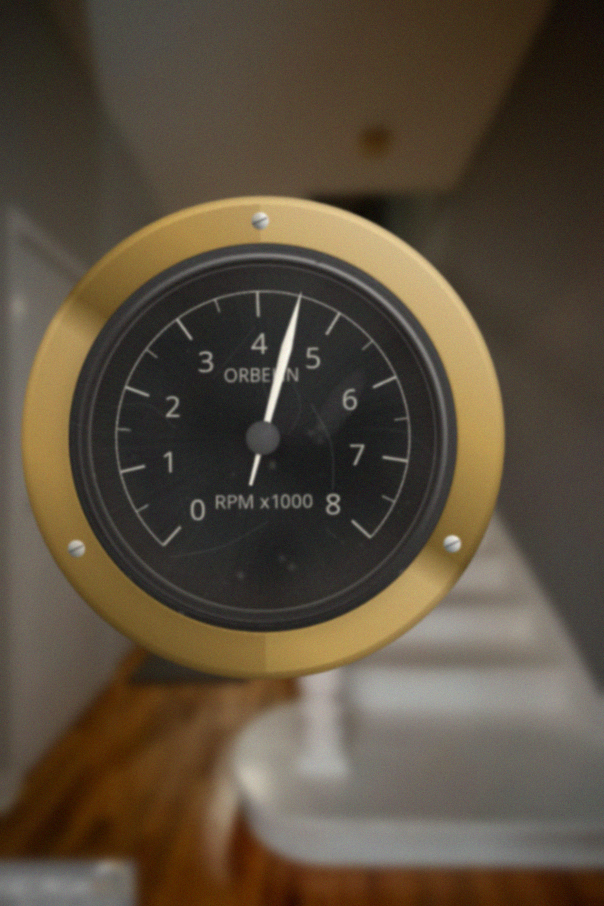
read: 4500 rpm
